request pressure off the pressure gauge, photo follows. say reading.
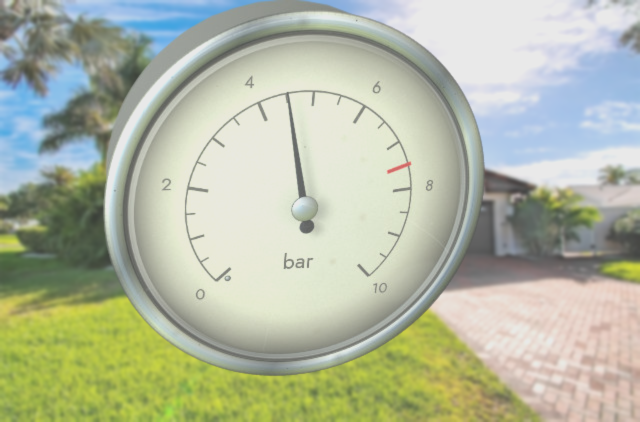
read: 4.5 bar
